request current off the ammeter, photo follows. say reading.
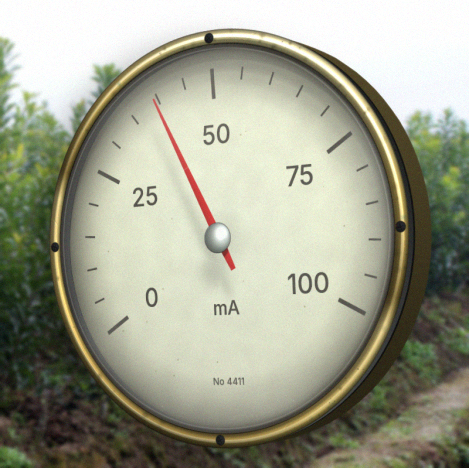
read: 40 mA
